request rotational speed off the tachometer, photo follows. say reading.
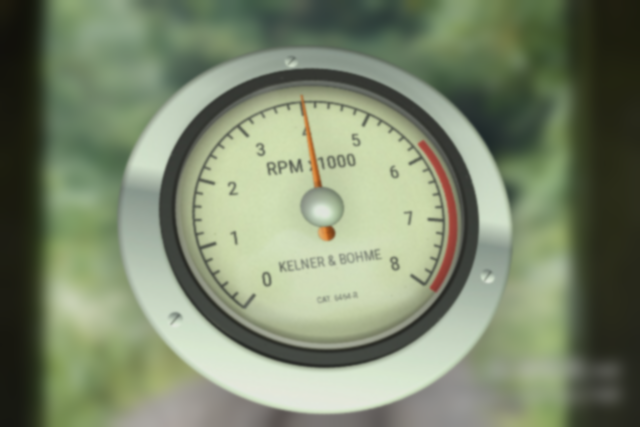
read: 4000 rpm
